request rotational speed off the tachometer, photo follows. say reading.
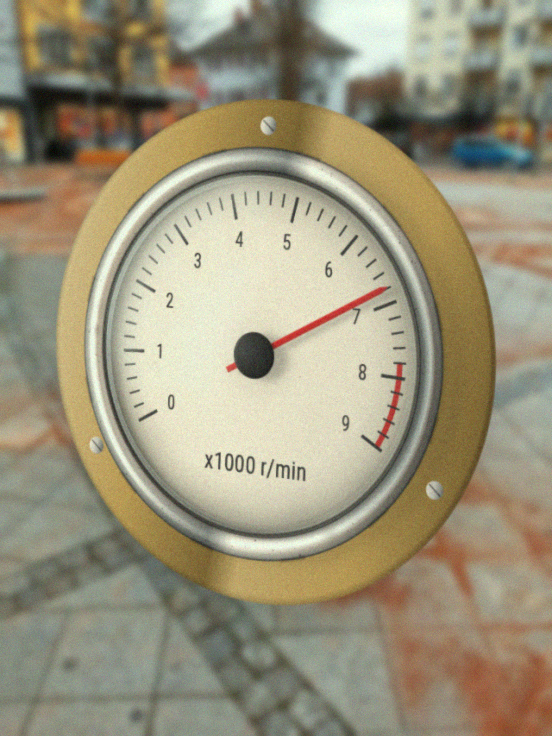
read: 6800 rpm
